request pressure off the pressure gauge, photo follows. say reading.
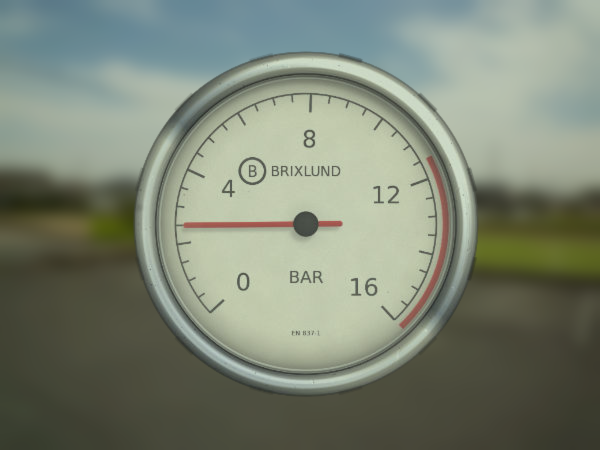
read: 2.5 bar
